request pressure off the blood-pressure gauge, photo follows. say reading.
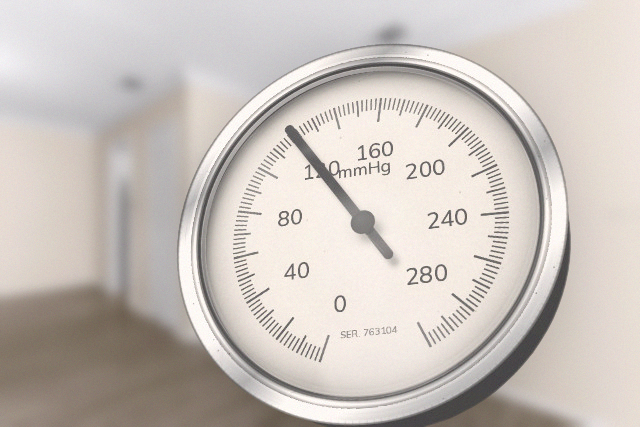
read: 120 mmHg
